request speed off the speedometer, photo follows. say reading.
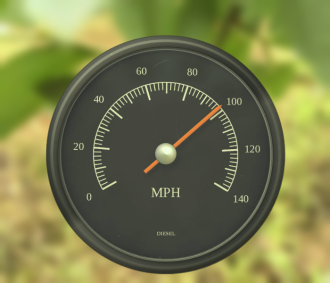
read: 98 mph
